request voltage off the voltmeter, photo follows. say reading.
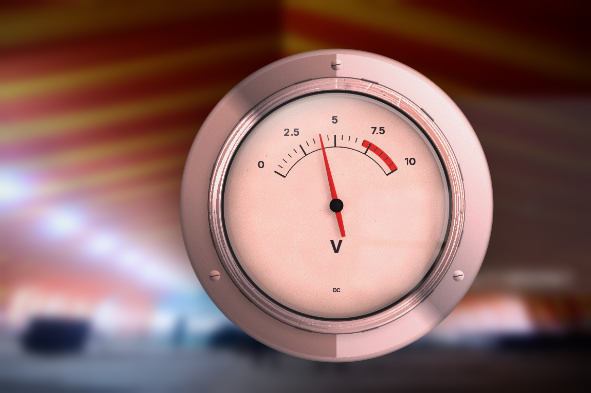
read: 4 V
